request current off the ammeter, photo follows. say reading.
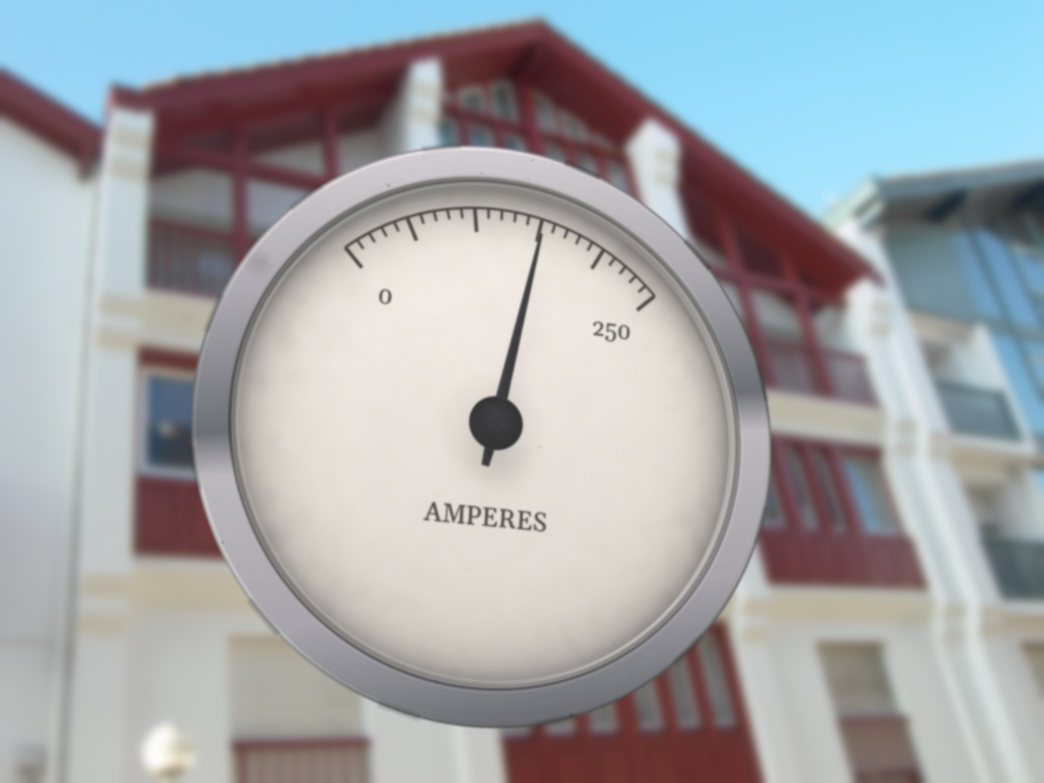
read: 150 A
